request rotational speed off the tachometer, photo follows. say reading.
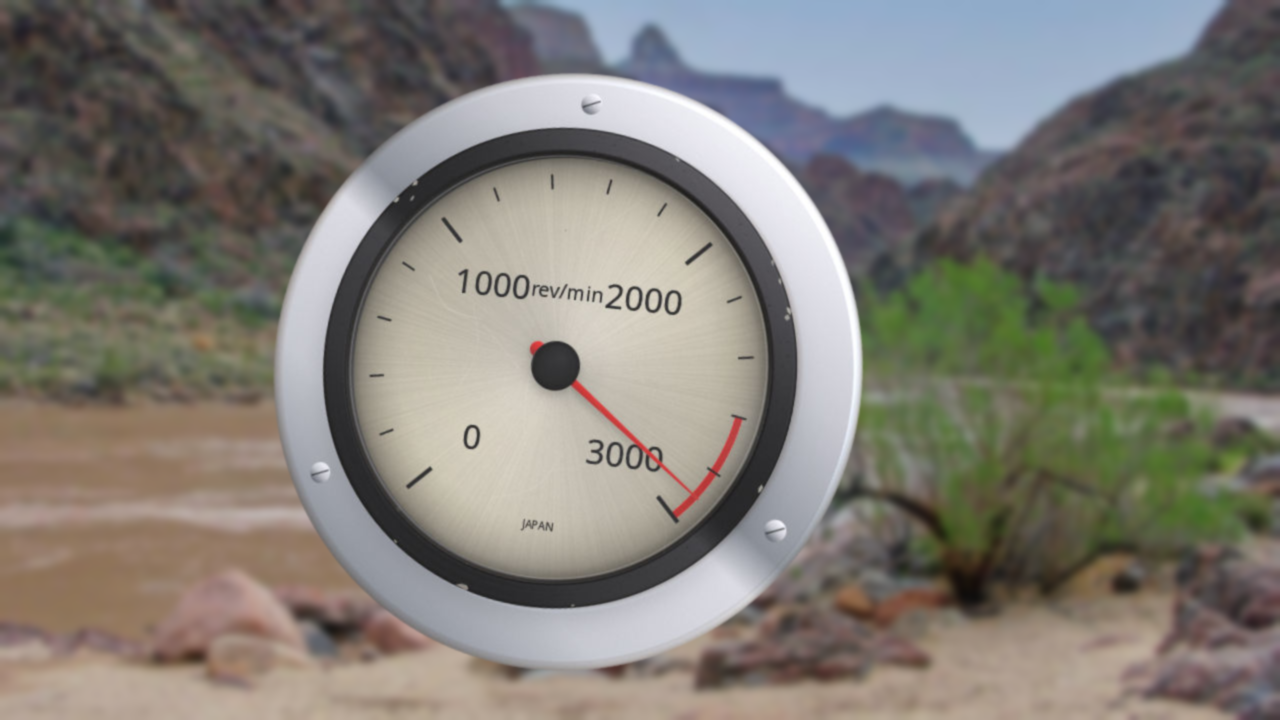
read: 2900 rpm
